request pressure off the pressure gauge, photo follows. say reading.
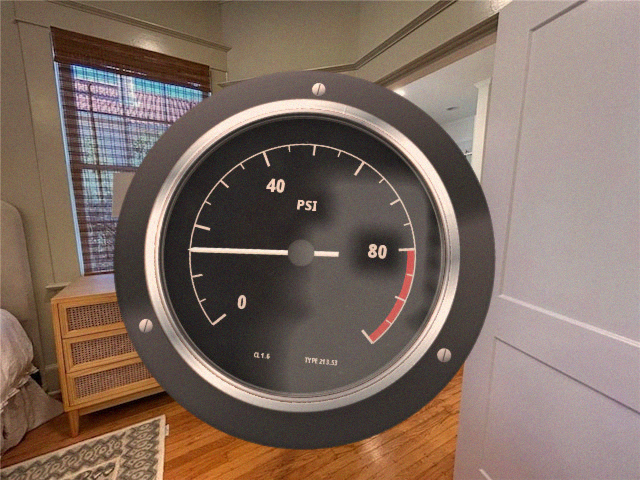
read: 15 psi
